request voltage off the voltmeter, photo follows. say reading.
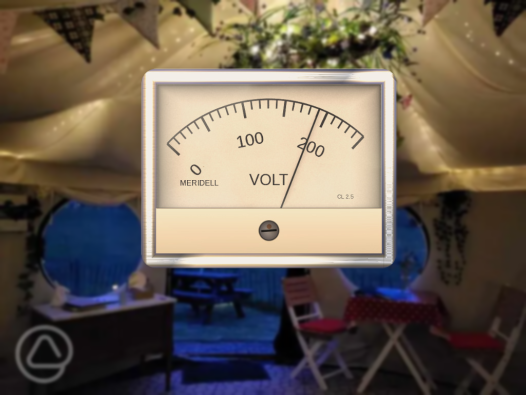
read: 190 V
